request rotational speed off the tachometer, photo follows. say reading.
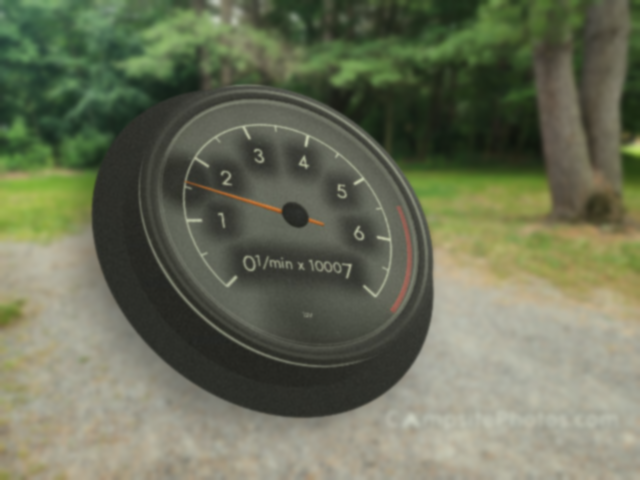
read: 1500 rpm
